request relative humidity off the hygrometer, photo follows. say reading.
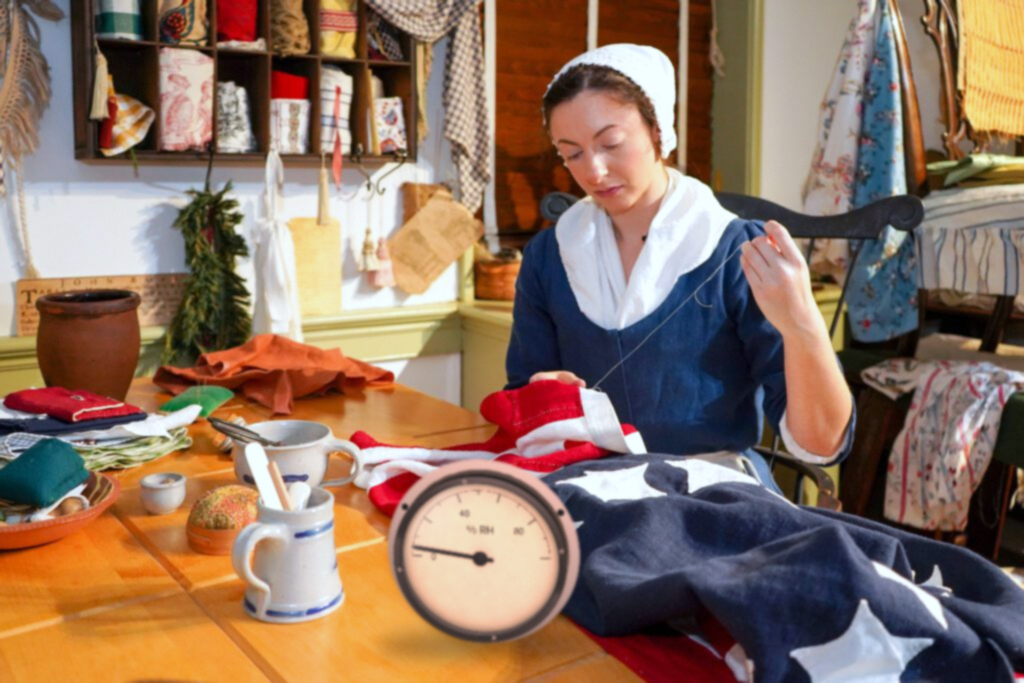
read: 5 %
